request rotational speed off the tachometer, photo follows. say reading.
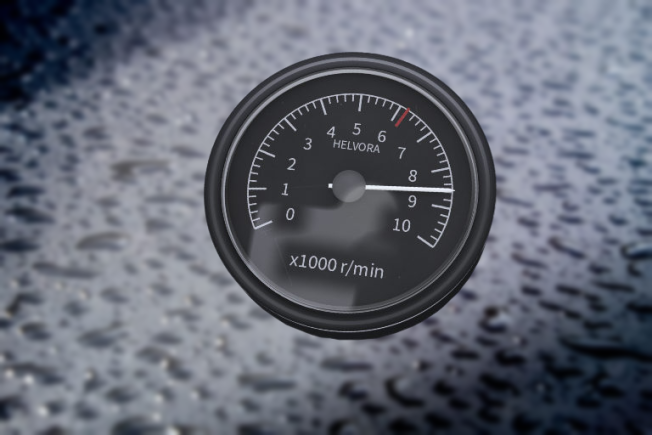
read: 8600 rpm
